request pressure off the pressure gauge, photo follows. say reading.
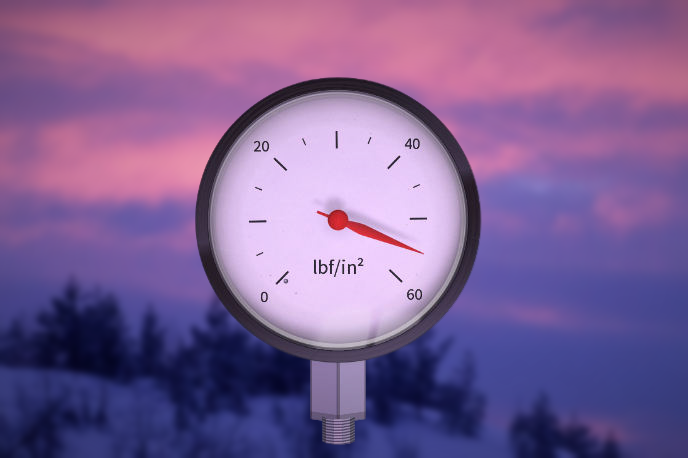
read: 55 psi
